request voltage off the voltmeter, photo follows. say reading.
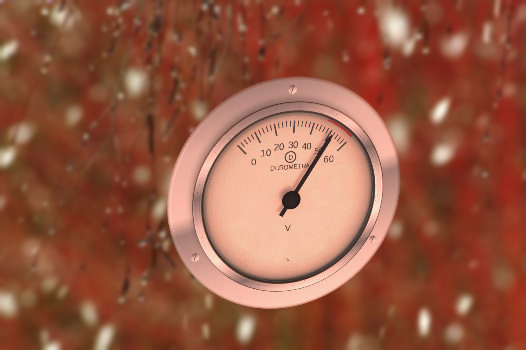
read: 50 V
